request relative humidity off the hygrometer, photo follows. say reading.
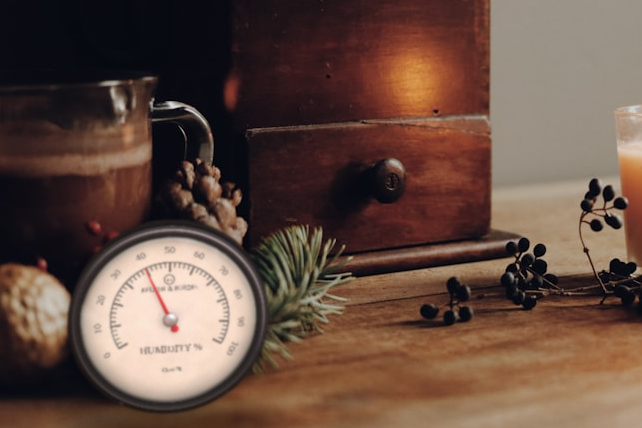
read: 40 %
